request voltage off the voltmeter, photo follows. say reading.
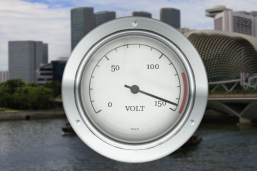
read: 145 V
